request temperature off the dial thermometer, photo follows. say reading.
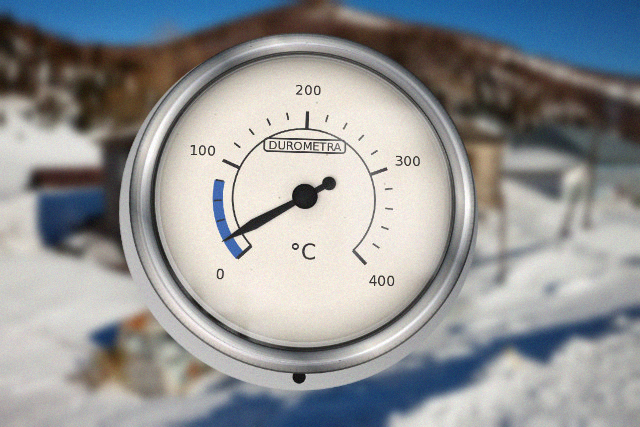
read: 20 °C
